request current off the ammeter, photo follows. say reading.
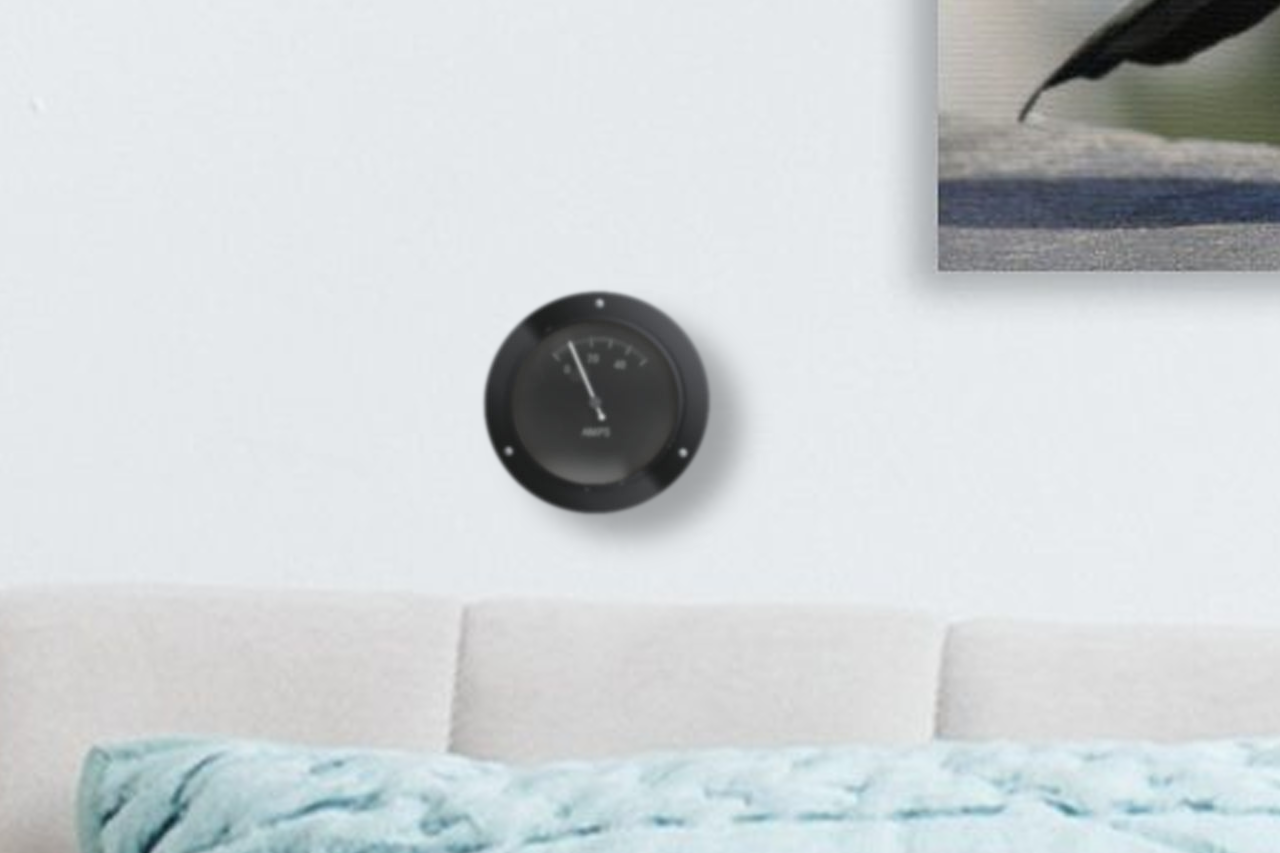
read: 10 A
